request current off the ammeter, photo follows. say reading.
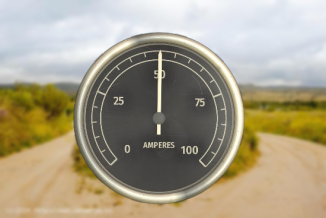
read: 50 A
